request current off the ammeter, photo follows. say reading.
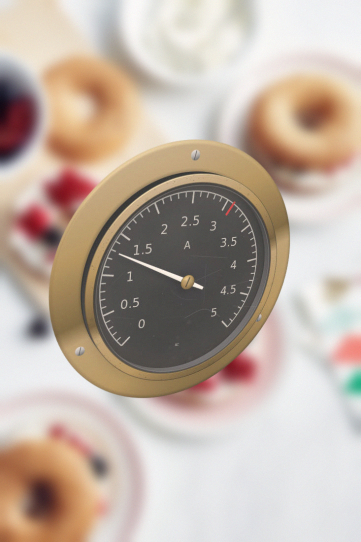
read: 1.3 A
